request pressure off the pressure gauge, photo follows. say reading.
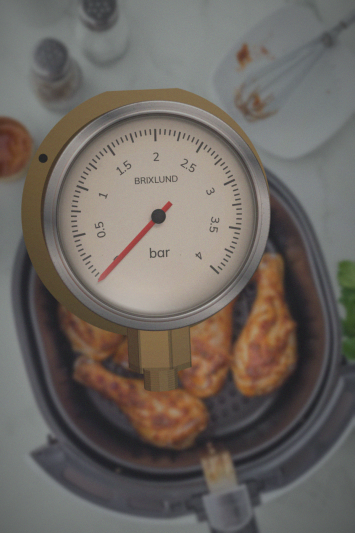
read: 0 bar
